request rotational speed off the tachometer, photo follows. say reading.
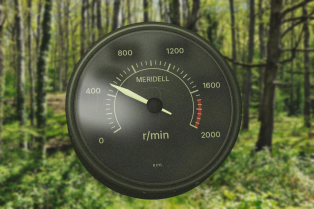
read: 500 rpm
